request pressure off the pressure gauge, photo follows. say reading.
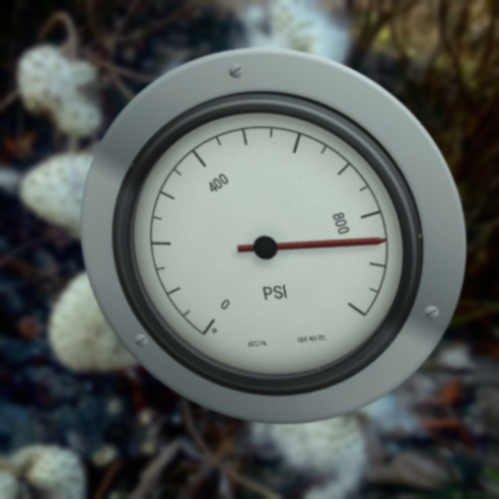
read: 850 psi
